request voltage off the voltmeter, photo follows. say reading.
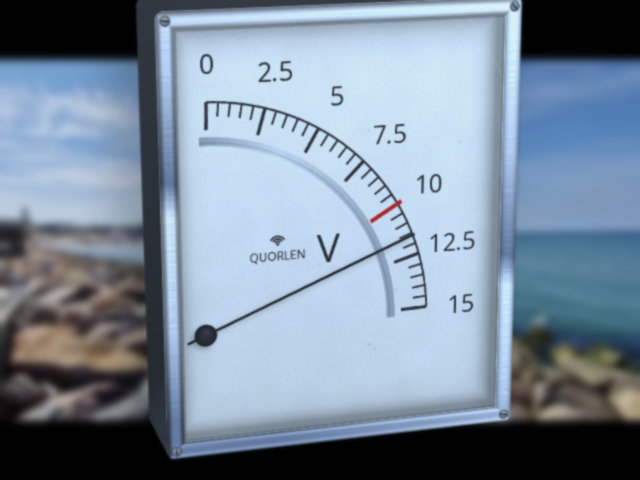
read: 11.5 V
